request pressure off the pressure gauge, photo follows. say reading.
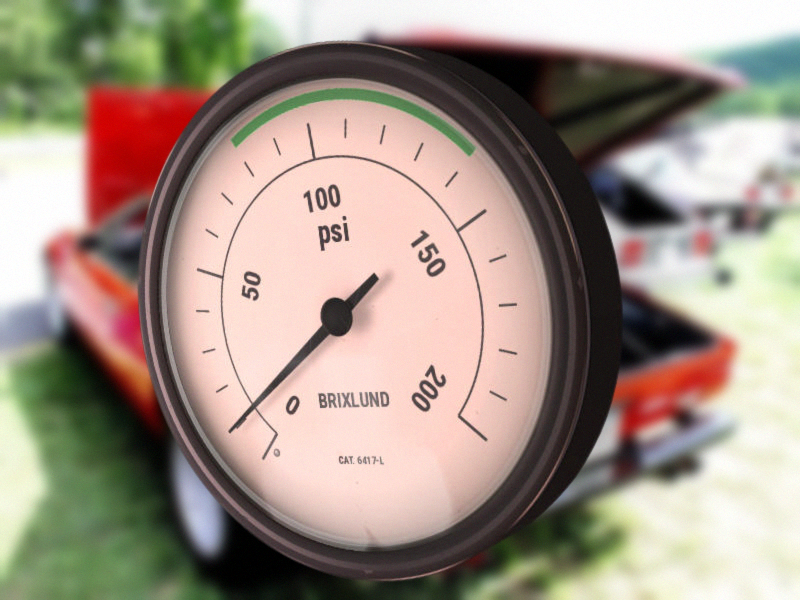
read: 10 psi
